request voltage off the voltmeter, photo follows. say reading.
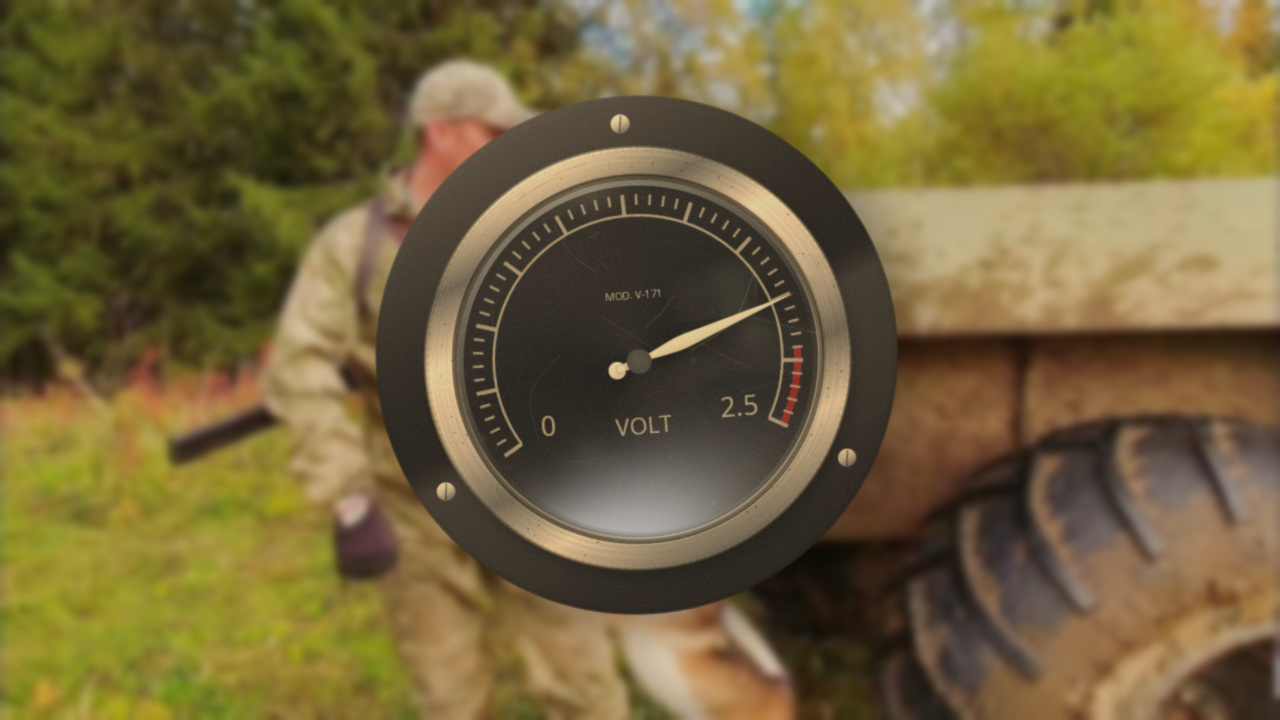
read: 2 V
